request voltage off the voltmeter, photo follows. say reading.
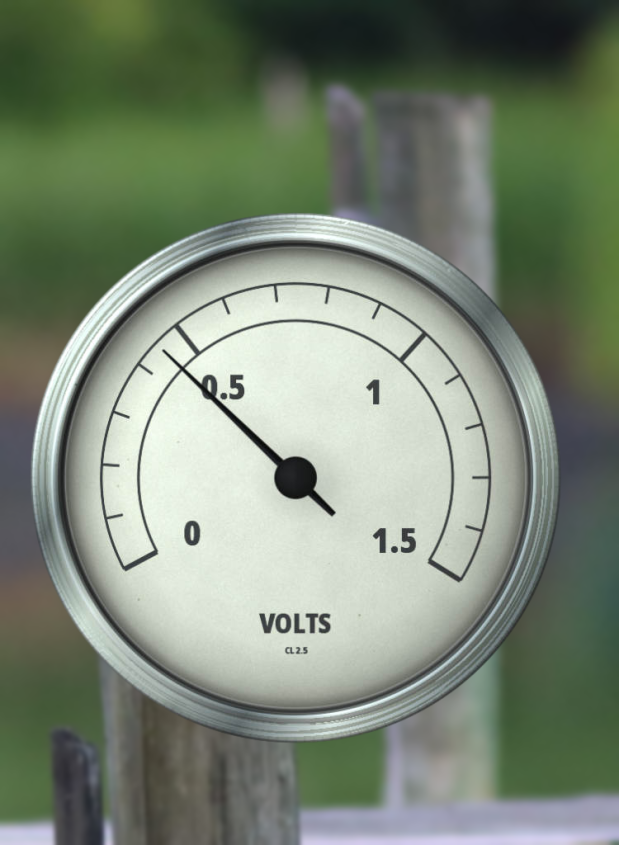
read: 0.45 V
